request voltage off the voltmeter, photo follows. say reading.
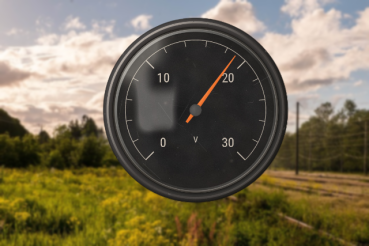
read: 19 V
